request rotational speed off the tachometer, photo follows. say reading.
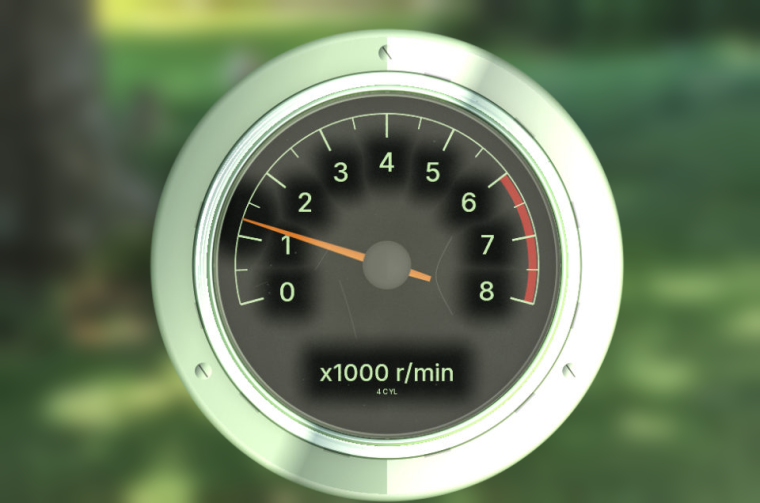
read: 1250 rpm
